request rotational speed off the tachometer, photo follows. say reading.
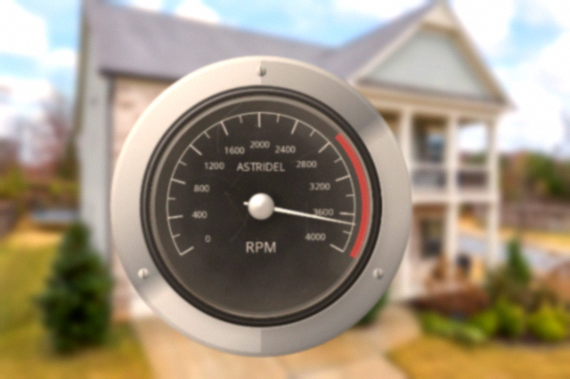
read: 3700 rpm
